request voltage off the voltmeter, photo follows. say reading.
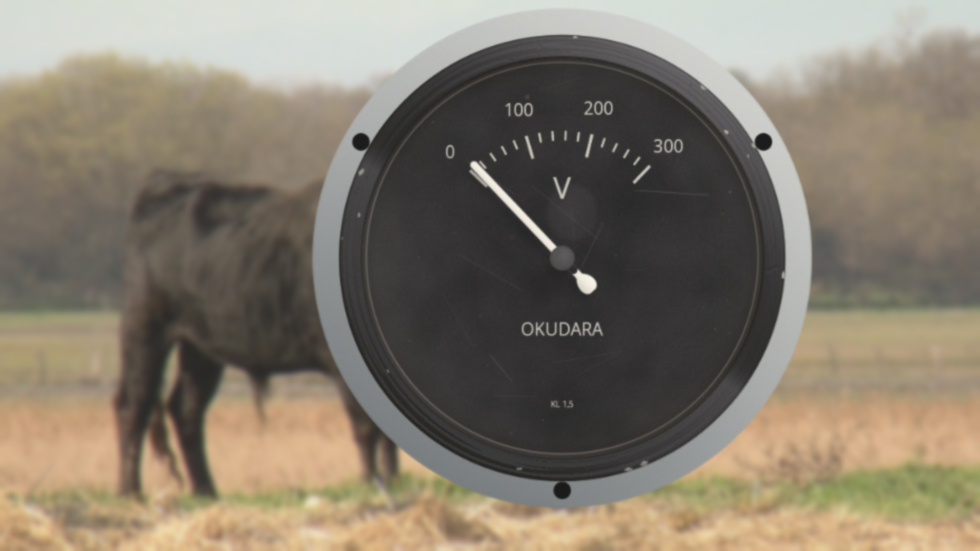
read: 10 V
